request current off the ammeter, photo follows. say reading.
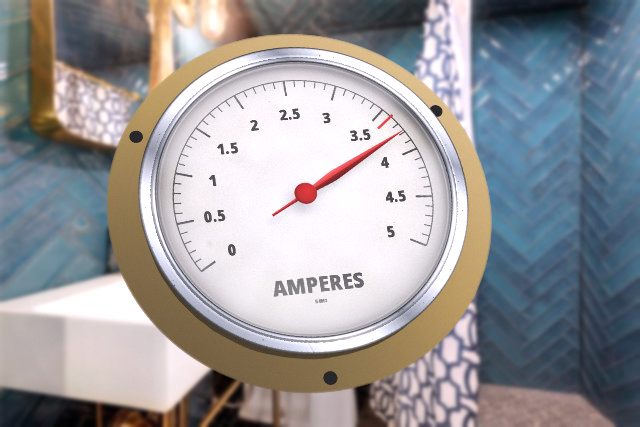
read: 3.8 A
